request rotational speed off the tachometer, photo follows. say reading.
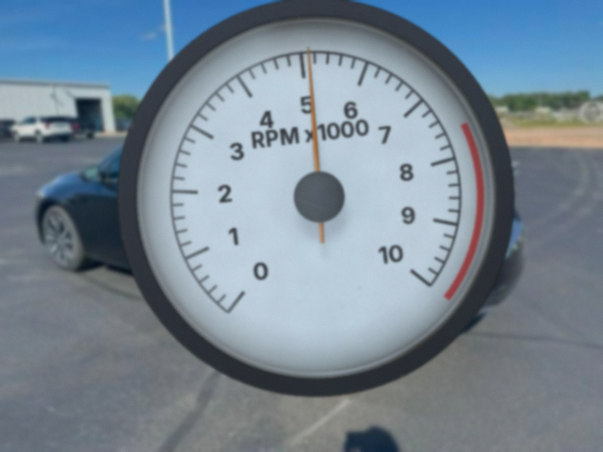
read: 5100 rpm
